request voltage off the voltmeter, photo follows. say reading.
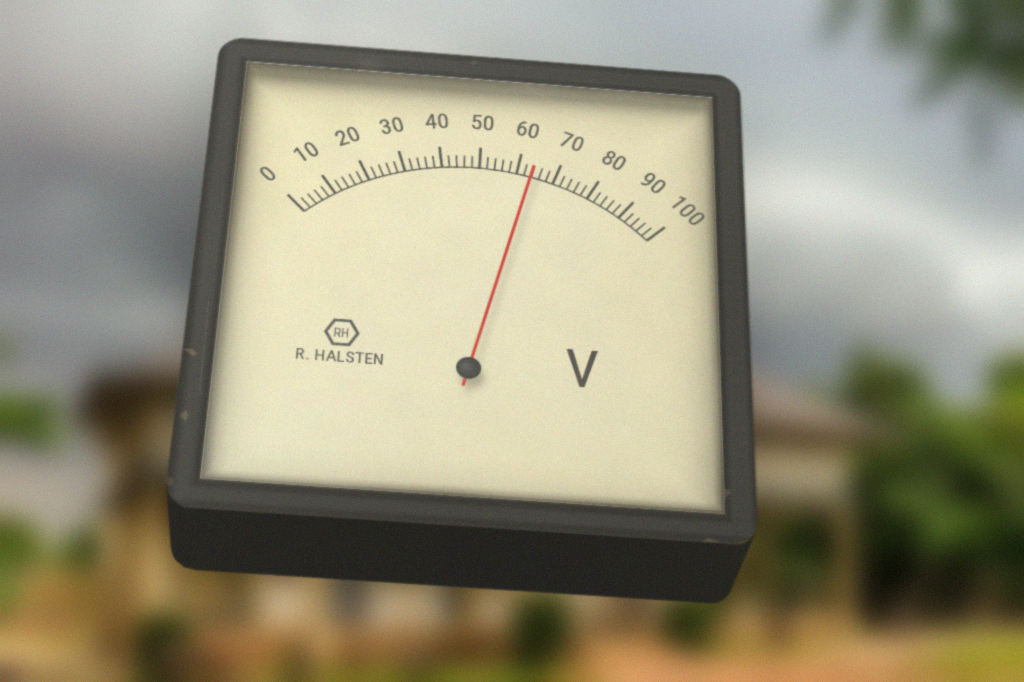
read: 64 V
